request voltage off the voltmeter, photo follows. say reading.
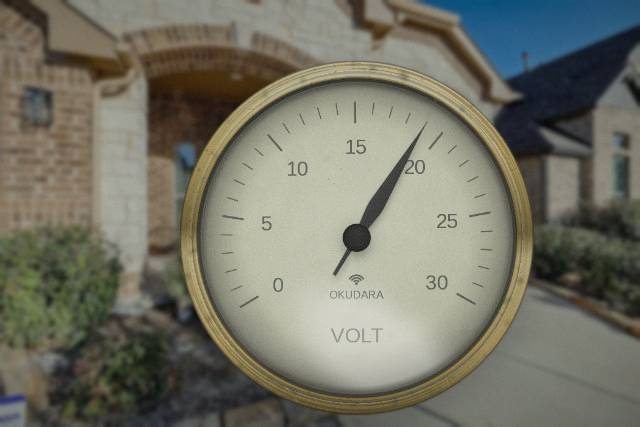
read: 19 V
